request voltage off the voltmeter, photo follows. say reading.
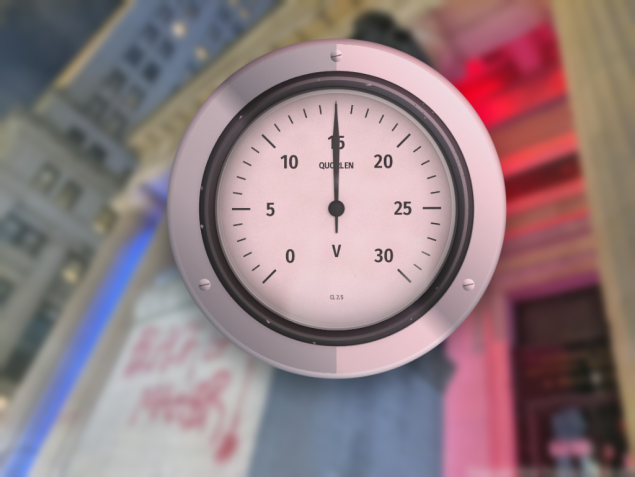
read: 15 V
